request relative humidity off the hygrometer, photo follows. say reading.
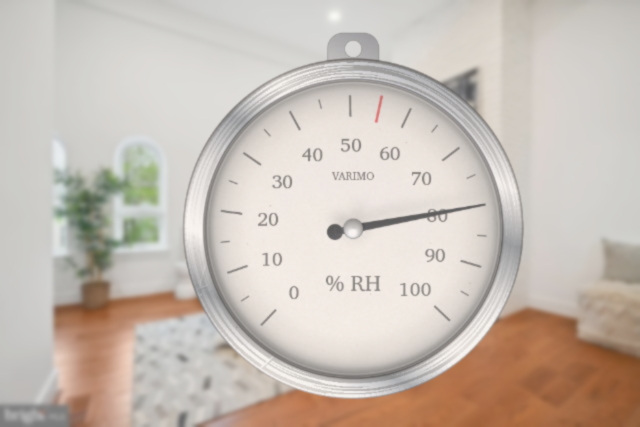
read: 80 %
